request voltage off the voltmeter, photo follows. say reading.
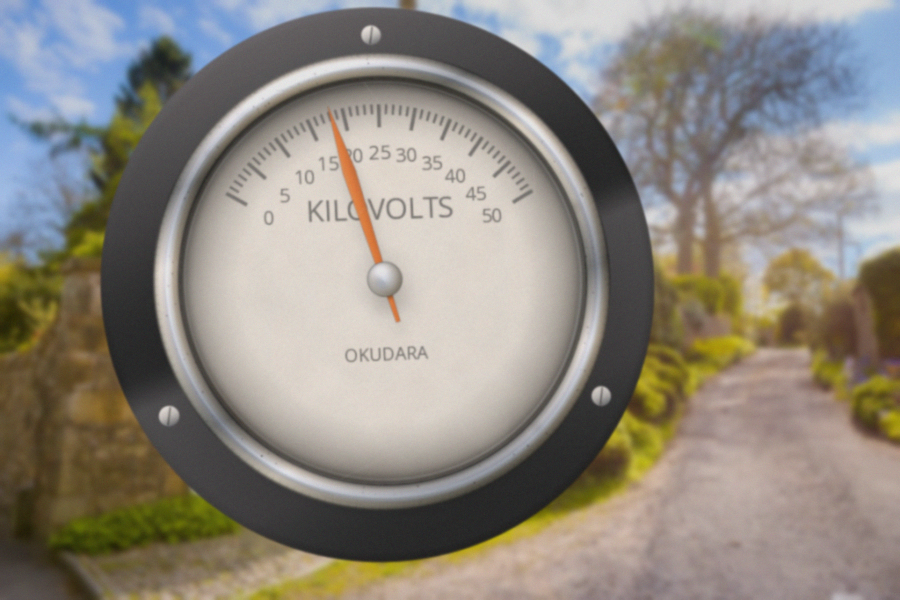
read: 18 kV
